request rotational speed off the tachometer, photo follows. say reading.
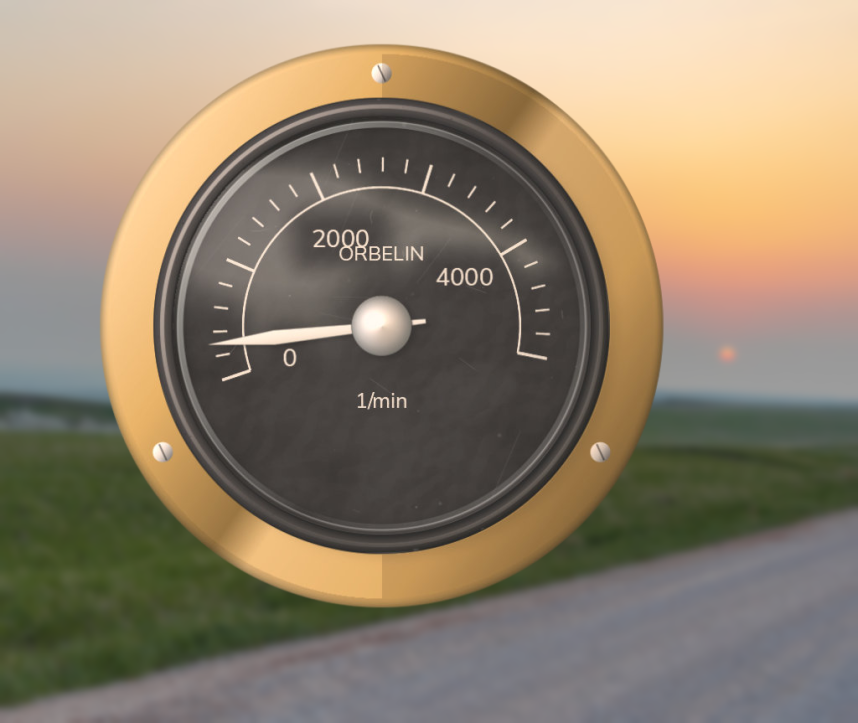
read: 300 rpm
